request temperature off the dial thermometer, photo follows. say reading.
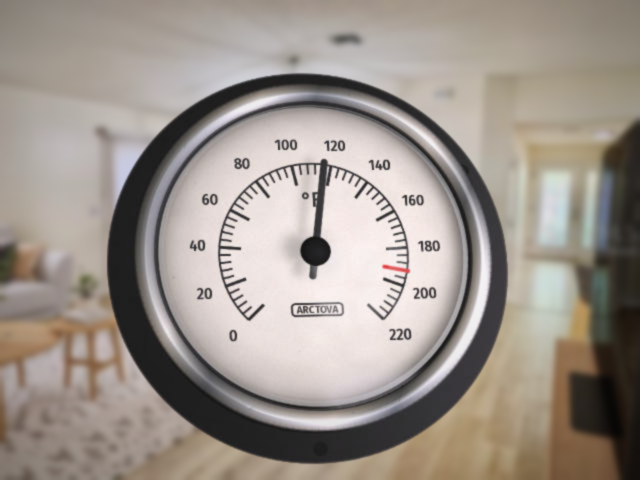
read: 116 °F
